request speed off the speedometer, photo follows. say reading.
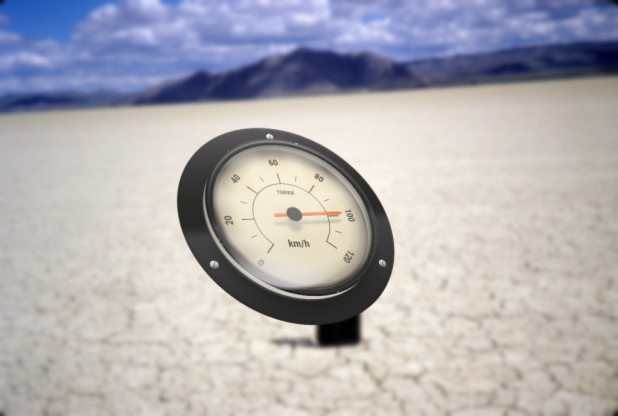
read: 100 km/h
